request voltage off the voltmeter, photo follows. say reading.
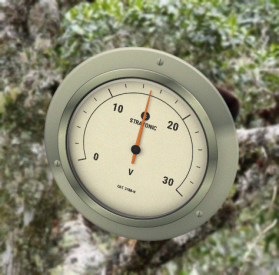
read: 15 V
